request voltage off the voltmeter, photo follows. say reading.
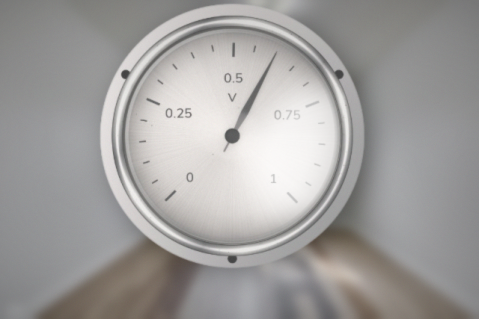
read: 0.6 V
